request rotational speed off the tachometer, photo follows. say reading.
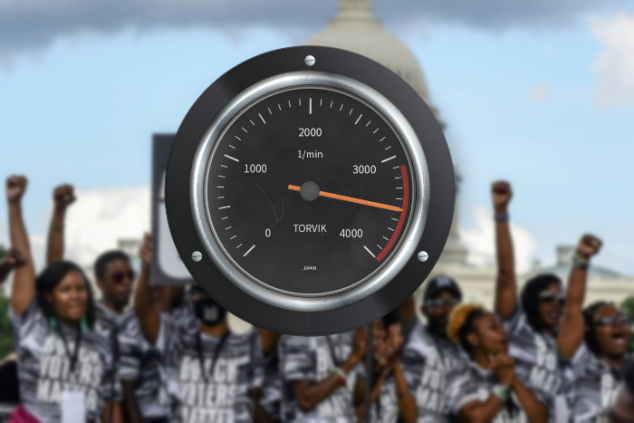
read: 3500 rpm
